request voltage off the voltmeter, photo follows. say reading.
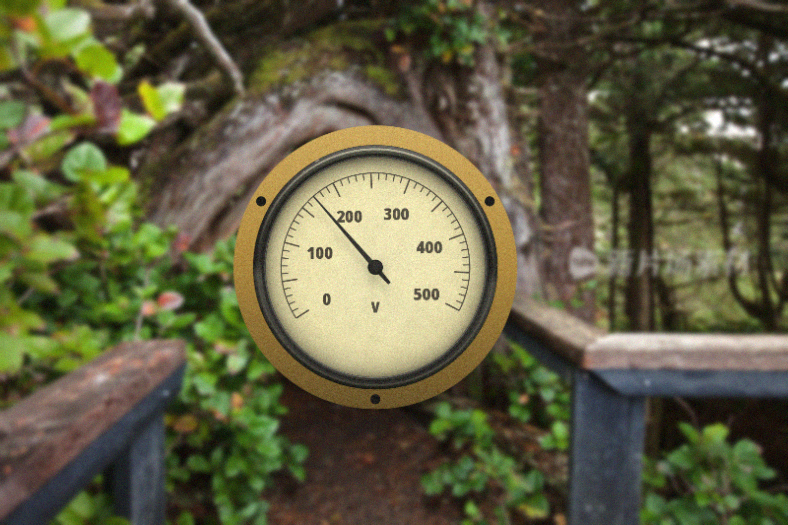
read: 170 V
